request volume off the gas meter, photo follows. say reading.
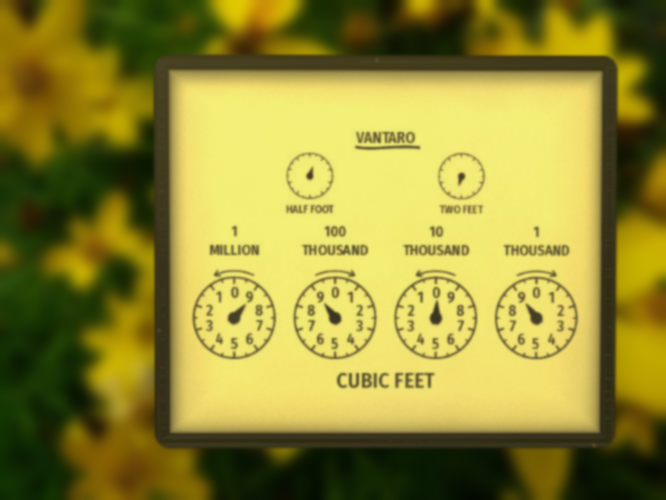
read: 889900 ft³
